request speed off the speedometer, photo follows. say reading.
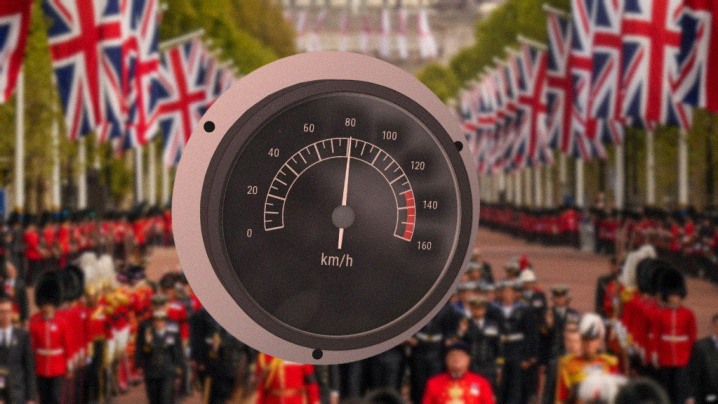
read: 80 km/h
